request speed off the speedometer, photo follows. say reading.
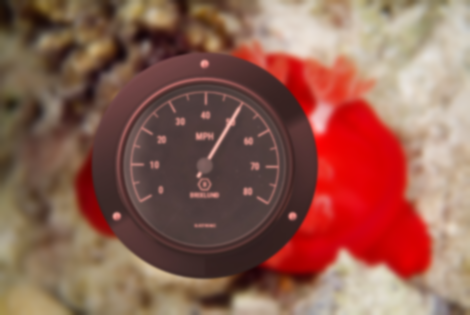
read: 50 mph
